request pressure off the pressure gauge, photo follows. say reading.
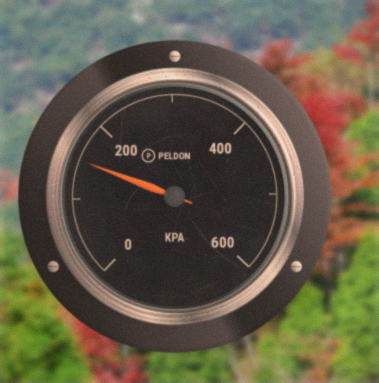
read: 150 kPa
